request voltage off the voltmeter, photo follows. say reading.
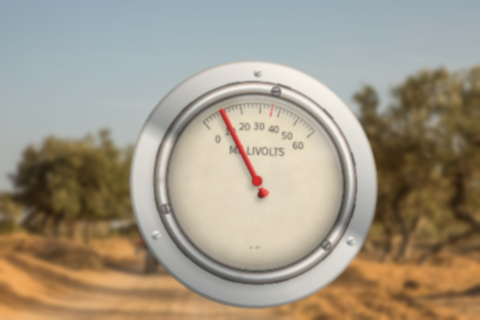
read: 10 mV
